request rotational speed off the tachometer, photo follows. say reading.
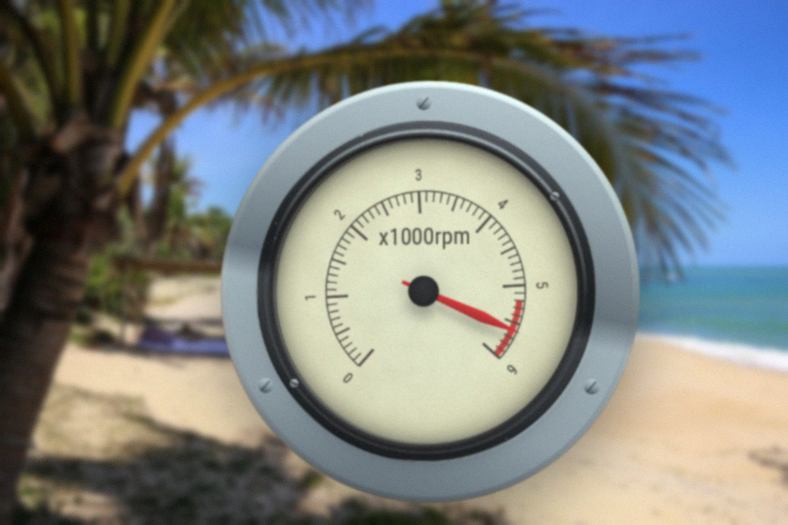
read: 5600 rpm
